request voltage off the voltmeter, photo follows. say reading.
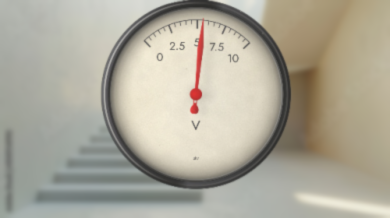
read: 5.5 V
